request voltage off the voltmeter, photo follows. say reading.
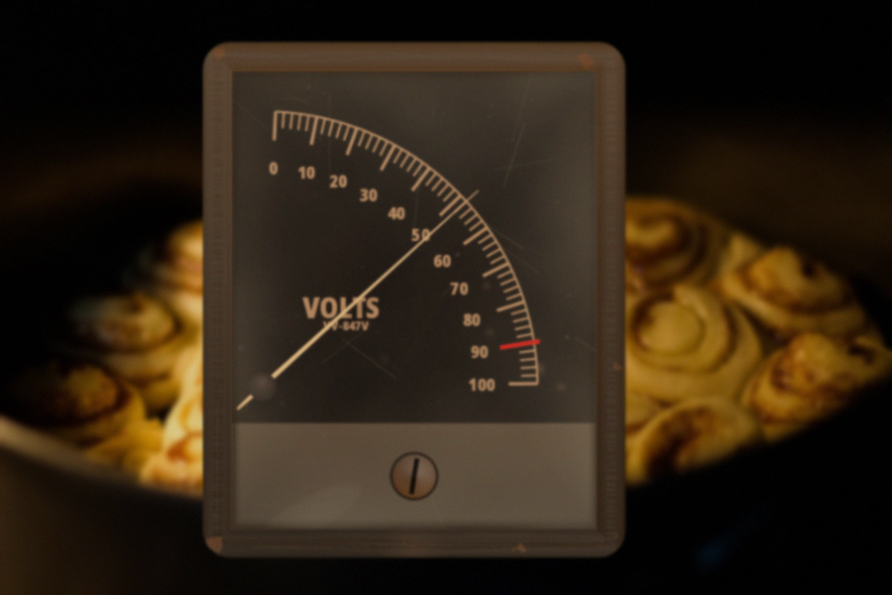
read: 52 V
